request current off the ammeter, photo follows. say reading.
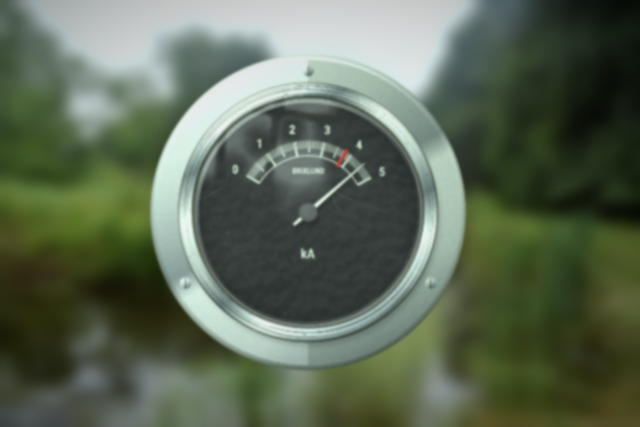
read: 4.5 kA
